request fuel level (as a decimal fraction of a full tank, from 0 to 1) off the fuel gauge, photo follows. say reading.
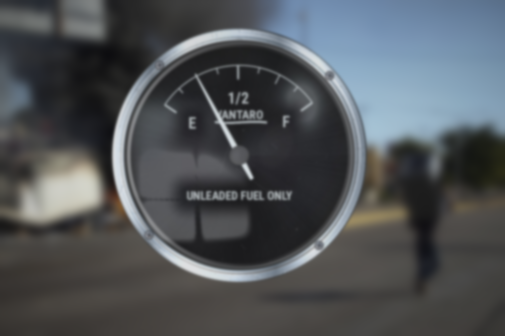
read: 0.25
